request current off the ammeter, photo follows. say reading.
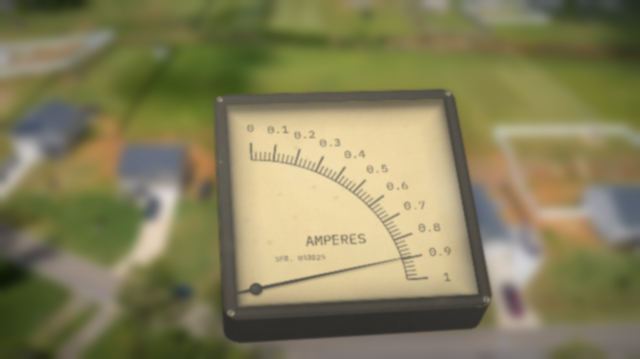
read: 0.9 A
